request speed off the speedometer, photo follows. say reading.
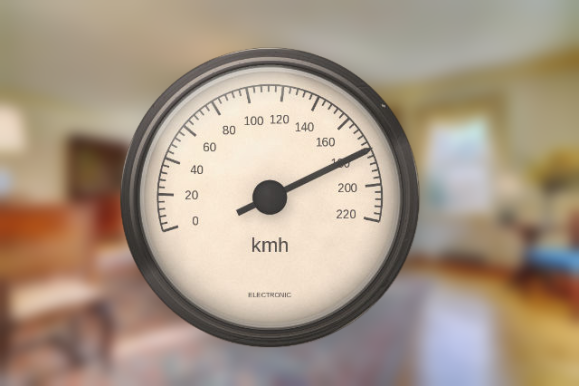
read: 180 km/h
